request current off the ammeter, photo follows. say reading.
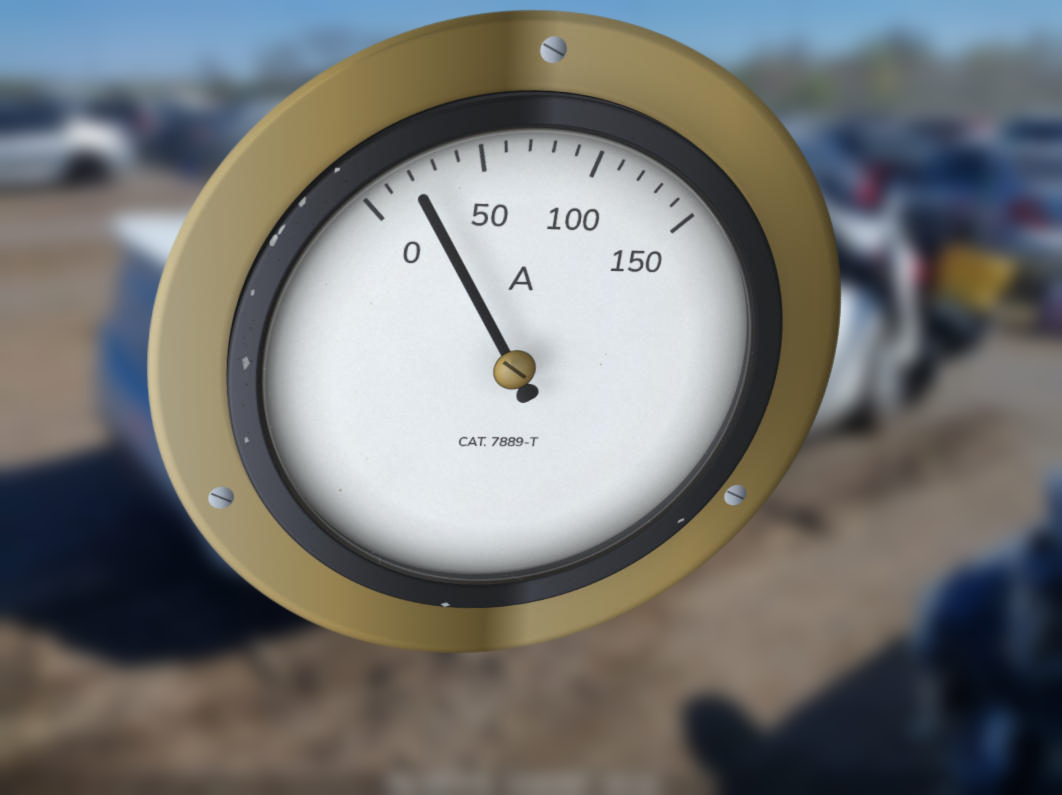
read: 20 A
